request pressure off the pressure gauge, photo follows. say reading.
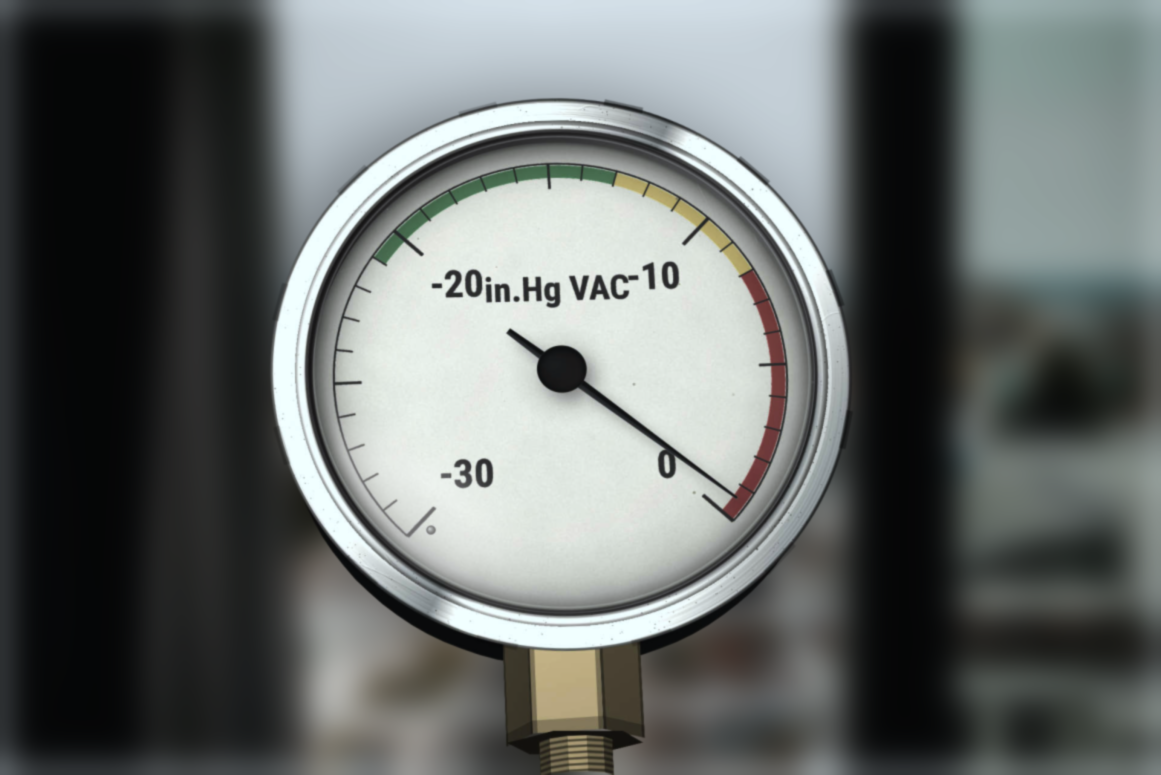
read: -0.5 inHg
